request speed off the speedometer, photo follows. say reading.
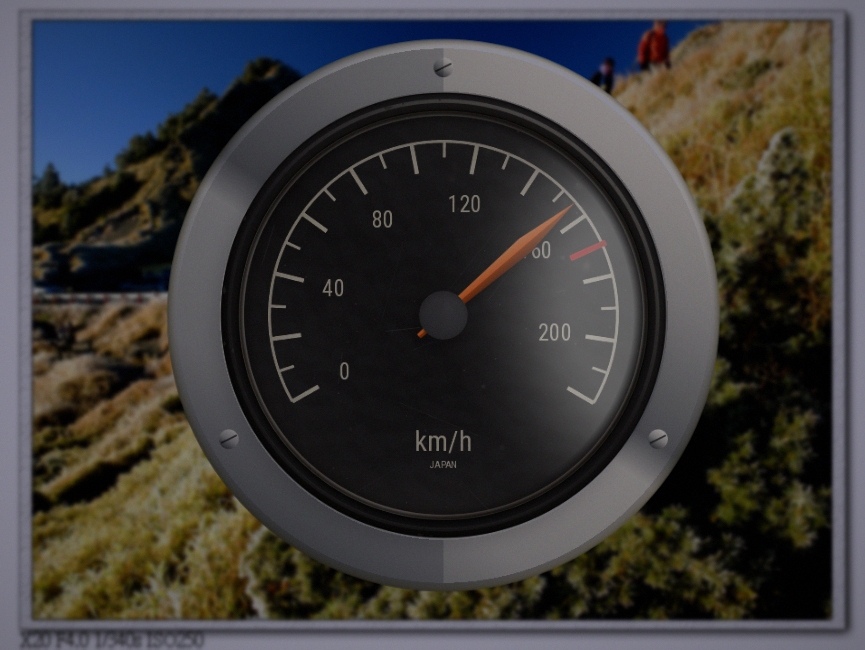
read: 155 km/h
